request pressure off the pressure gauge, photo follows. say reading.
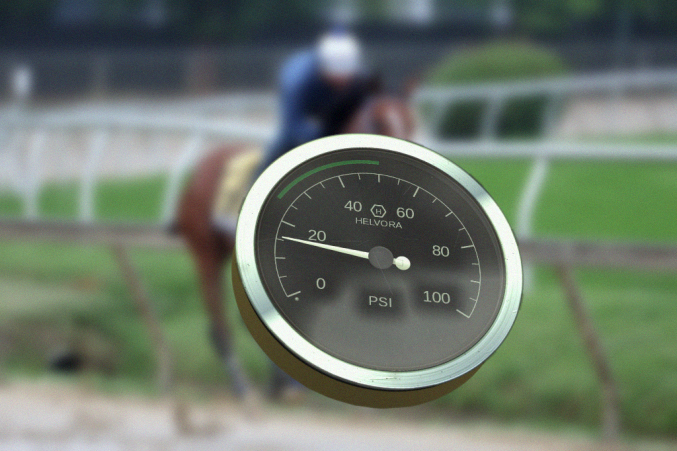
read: 15 psi
